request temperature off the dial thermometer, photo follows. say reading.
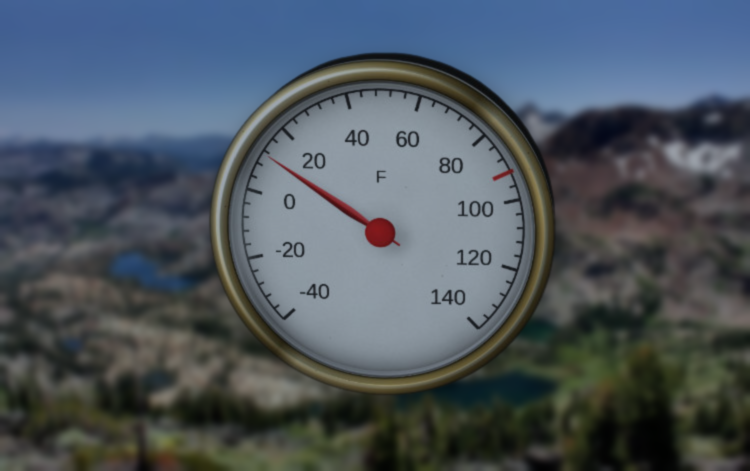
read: 12 °F
